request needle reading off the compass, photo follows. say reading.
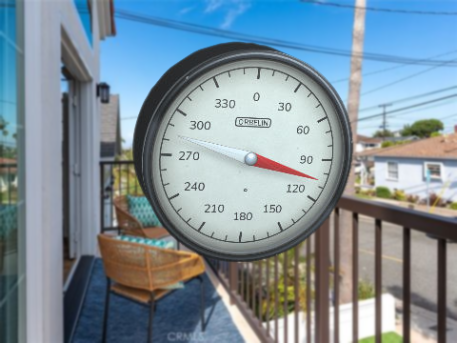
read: 105 °
